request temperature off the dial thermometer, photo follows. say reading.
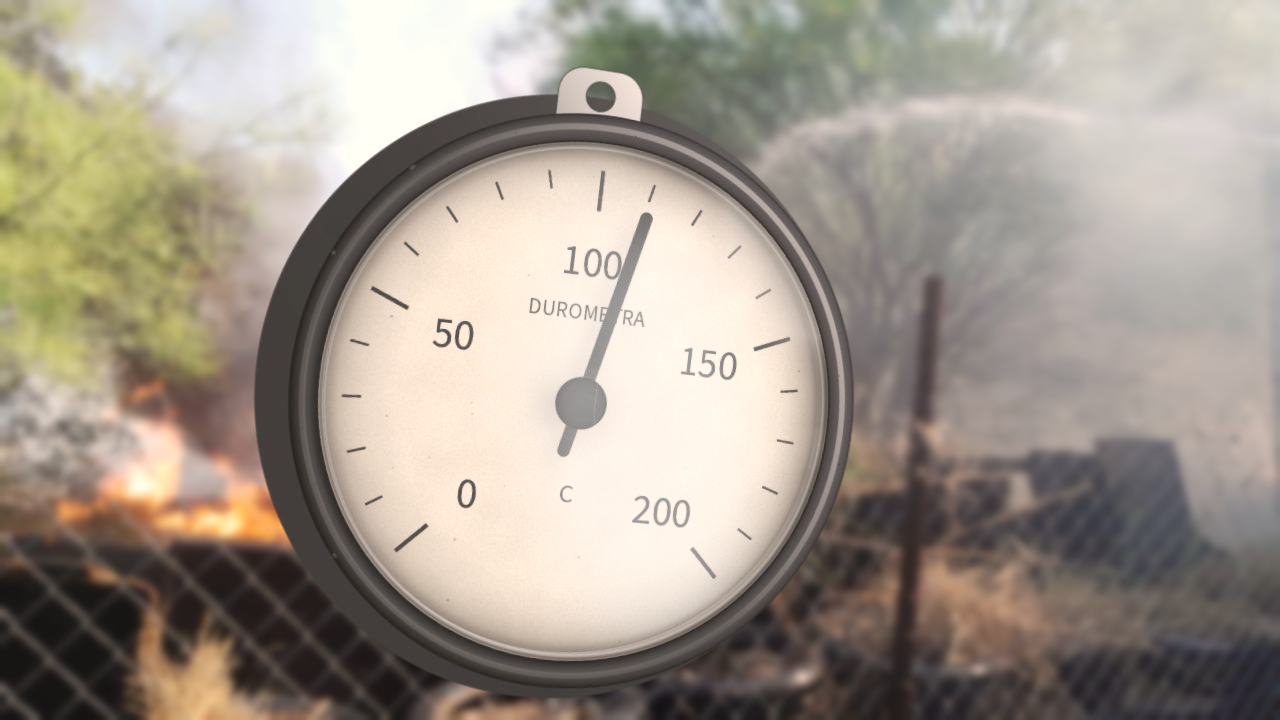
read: 110 °C
